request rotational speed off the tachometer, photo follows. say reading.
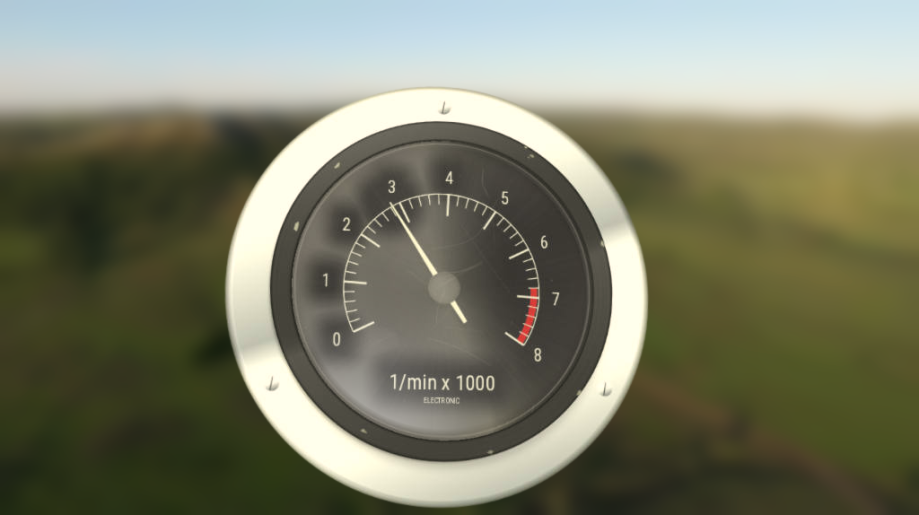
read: 2800 rpm
